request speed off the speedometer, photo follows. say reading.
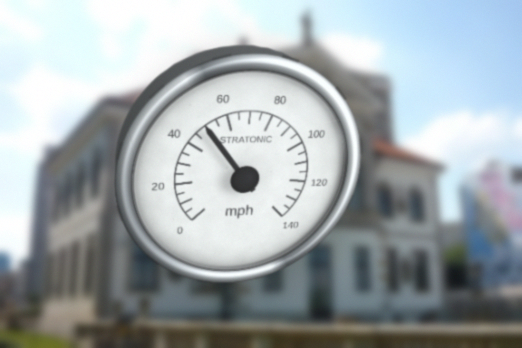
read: 50 mph
